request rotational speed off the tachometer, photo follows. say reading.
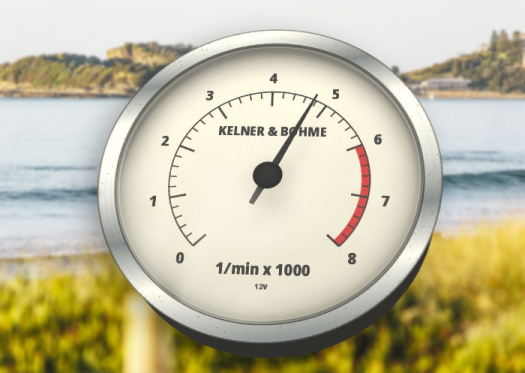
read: 4800 rpm
